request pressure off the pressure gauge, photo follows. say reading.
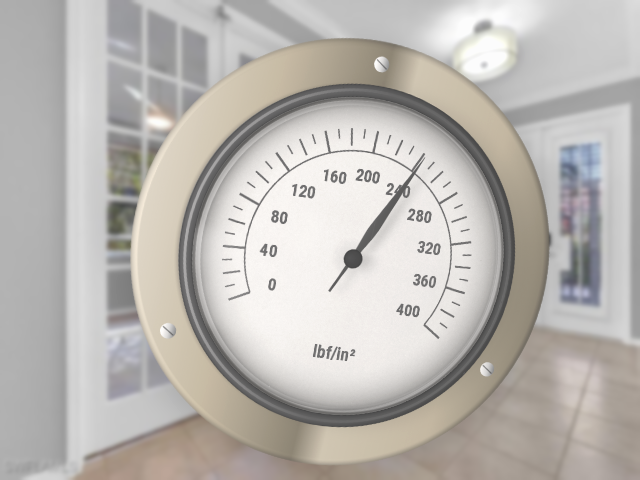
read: 240 psi
